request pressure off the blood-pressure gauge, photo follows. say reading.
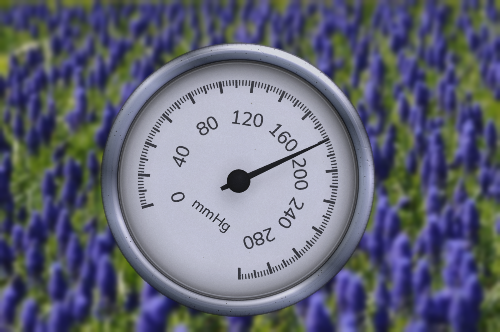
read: 180 mmHg
